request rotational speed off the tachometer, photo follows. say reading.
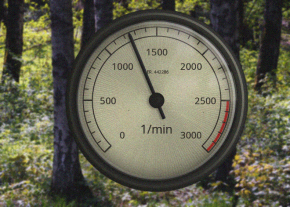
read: 1250 rpm
